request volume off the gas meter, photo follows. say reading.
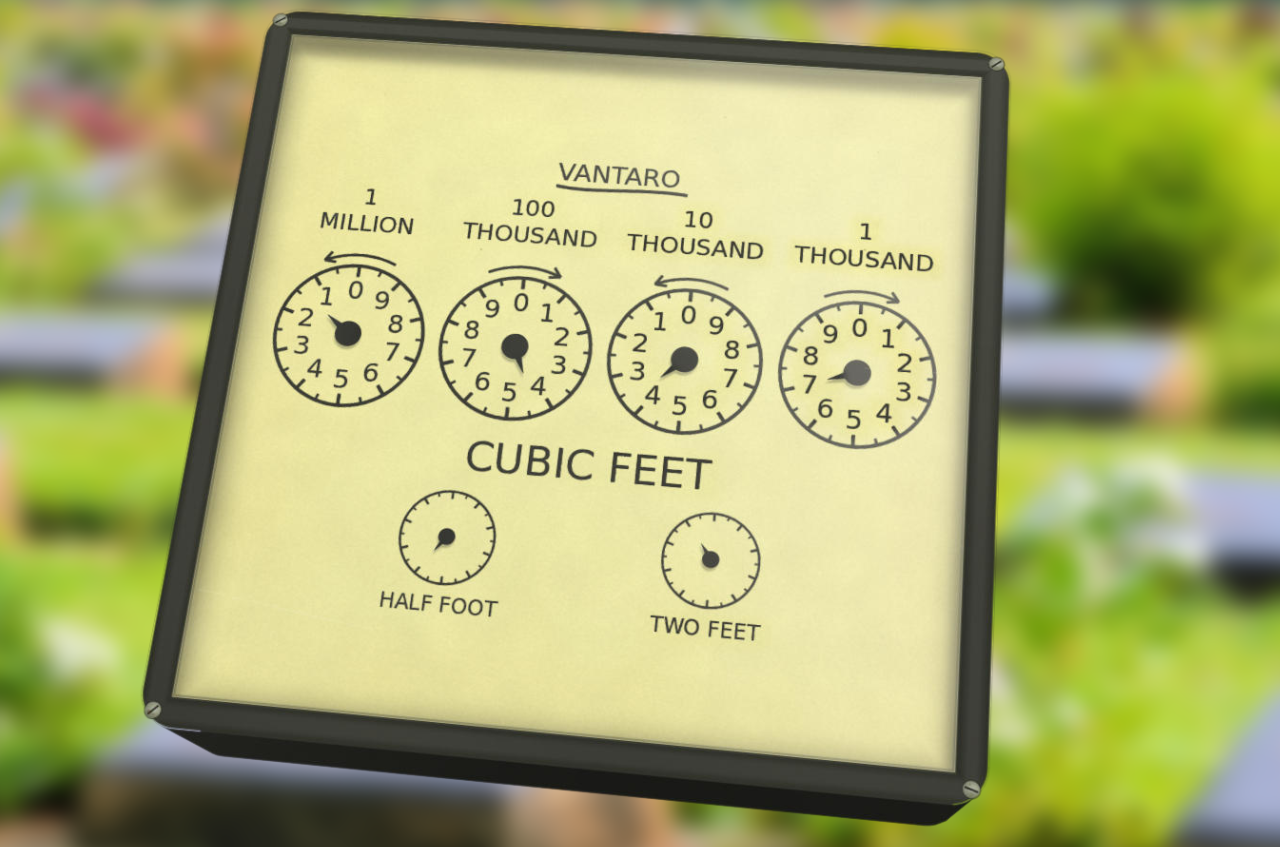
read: 143700 ft³
